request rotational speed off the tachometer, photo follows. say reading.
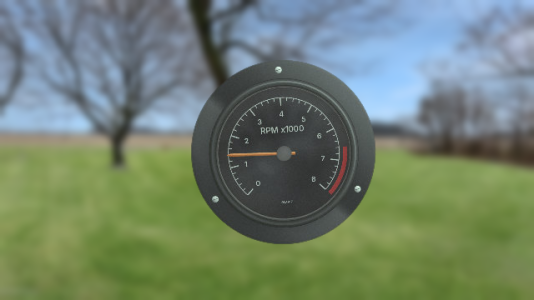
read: 1400 rpm
